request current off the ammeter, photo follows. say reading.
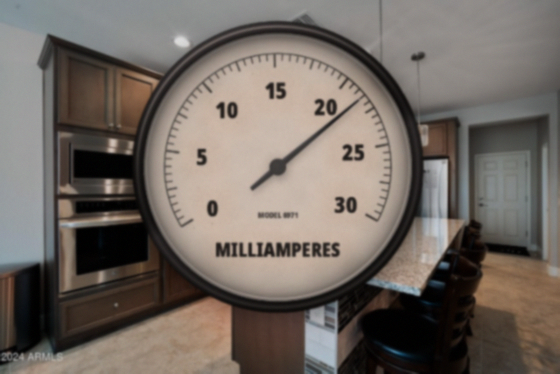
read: 21.5 mA
